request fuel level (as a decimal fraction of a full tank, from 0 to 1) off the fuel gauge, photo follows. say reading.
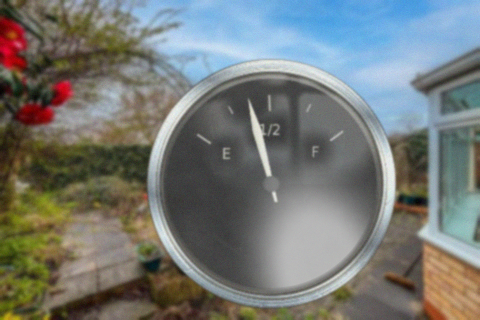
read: 0.375
